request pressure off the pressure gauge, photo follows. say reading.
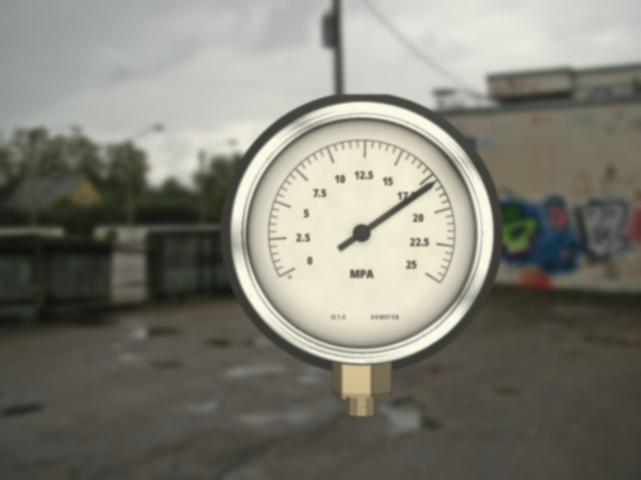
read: 18 MPa
